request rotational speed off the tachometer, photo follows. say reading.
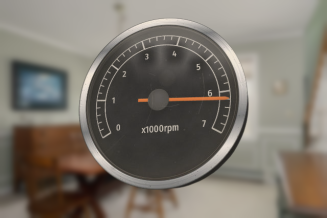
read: 6200 rpm
